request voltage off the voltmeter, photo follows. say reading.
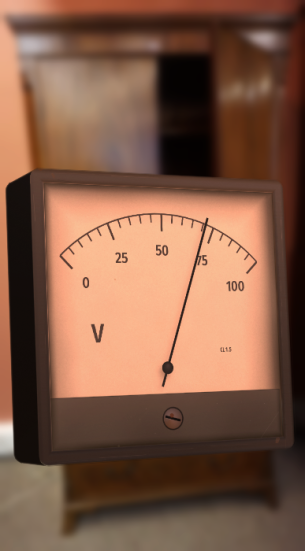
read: 70 V
